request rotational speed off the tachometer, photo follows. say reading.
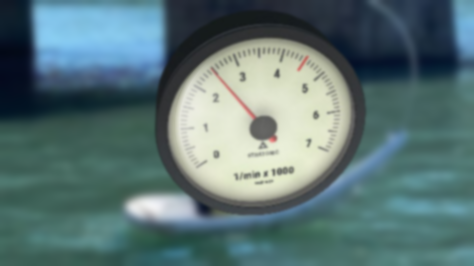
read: 2500 rpm
